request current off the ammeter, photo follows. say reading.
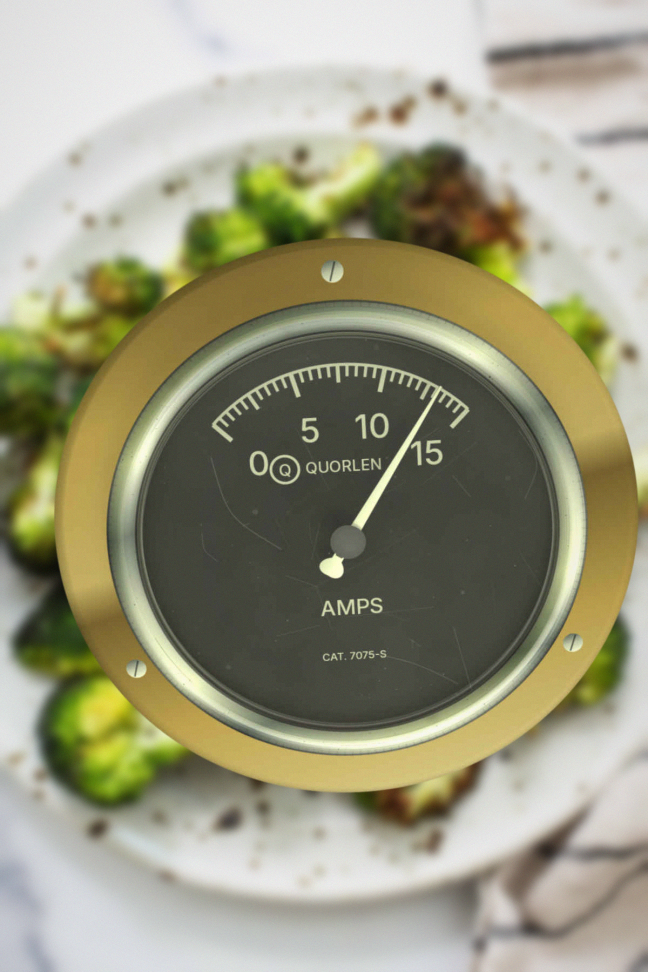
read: 13 A
